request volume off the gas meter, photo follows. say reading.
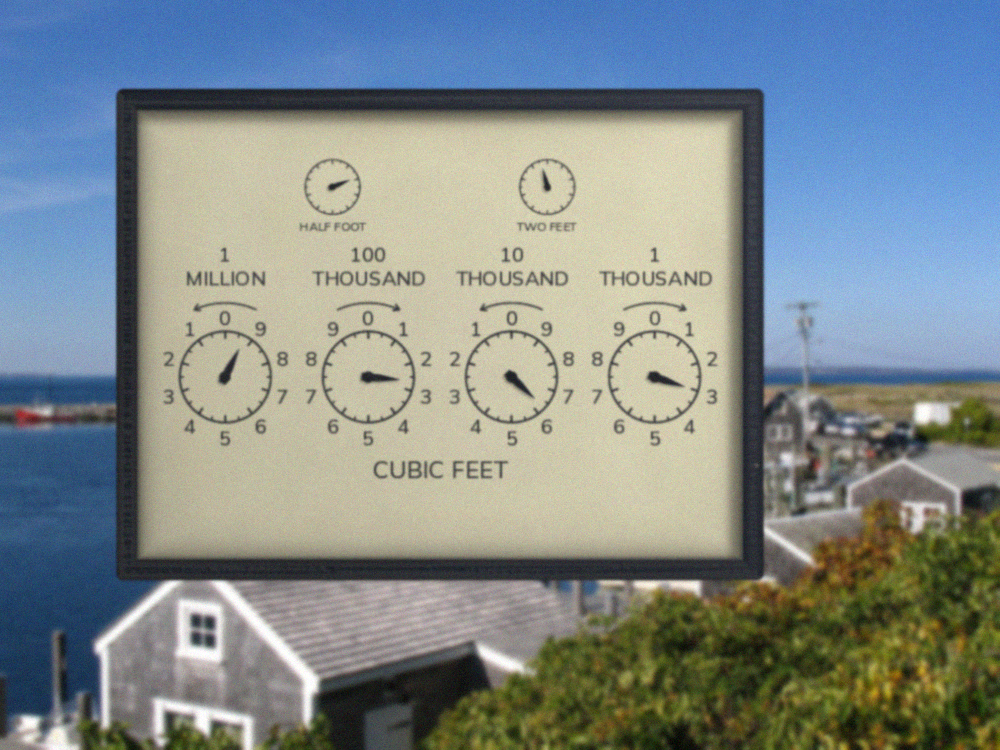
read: 926300 ft³
